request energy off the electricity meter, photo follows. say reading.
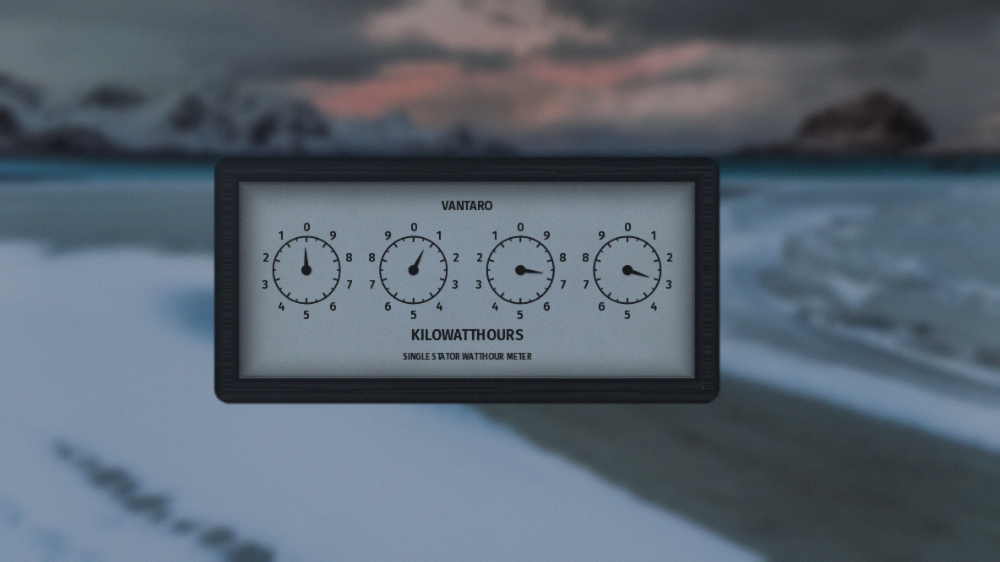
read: 73 kWh
